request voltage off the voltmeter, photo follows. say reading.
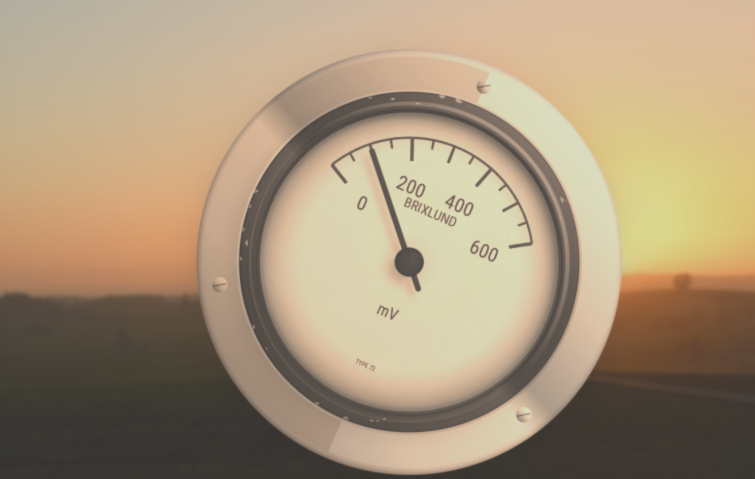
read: 100 mV
